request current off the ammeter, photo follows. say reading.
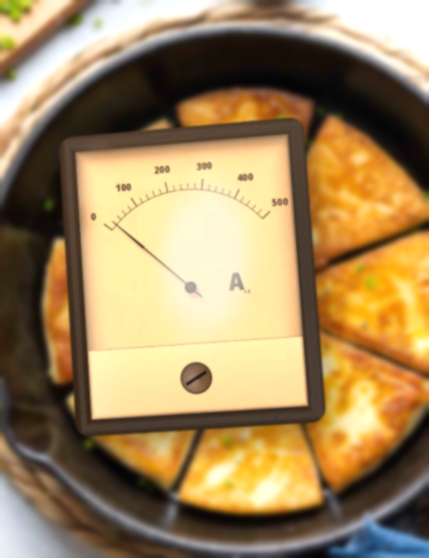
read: 20 A
